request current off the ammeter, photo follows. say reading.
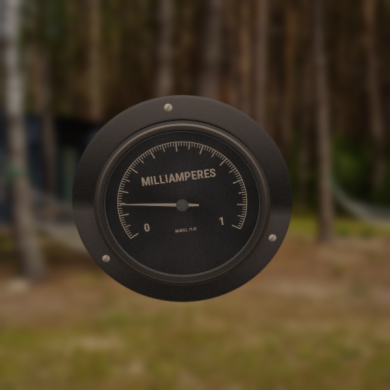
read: 0.15 mA
